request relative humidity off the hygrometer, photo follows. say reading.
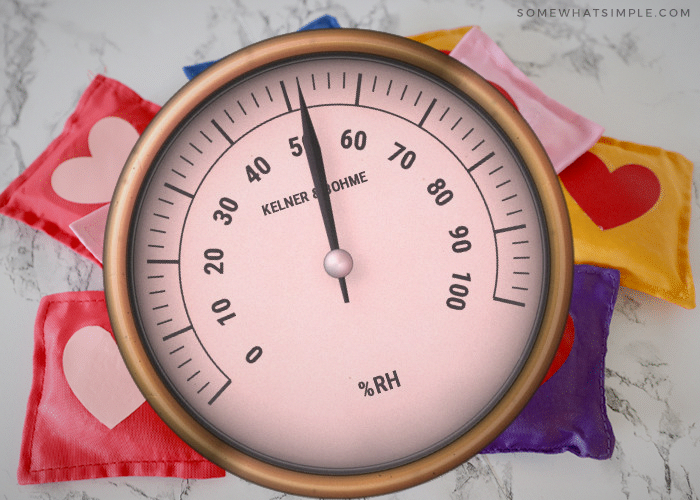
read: 52 %
